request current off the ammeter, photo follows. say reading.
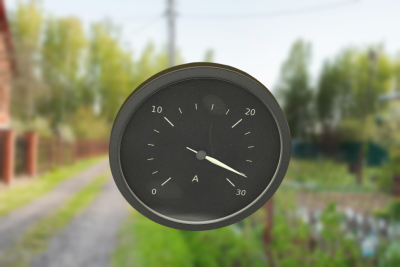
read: 28 A
